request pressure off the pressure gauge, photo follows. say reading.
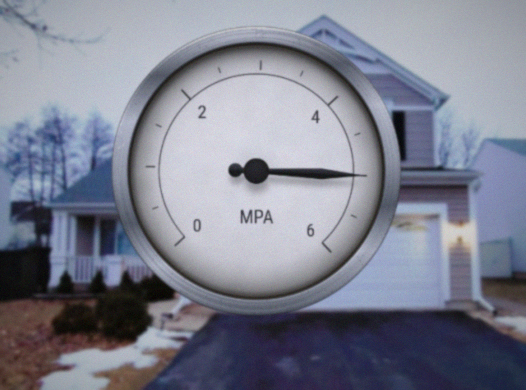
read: 5 MPa
